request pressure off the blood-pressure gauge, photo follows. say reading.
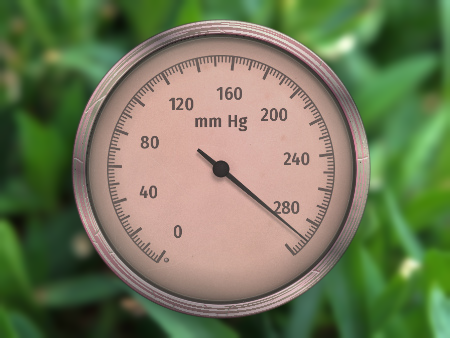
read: 290 mmHg
